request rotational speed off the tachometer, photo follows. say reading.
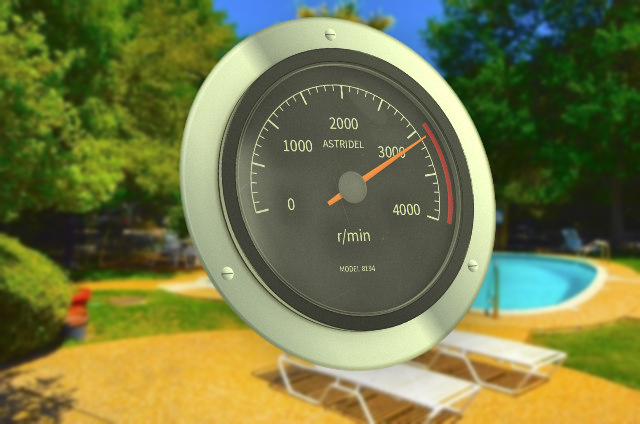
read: 3100 rpm
